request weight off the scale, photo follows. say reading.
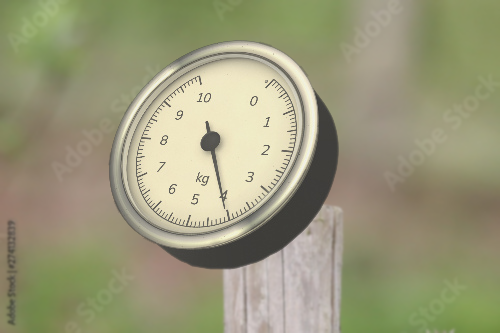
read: 4 kg
